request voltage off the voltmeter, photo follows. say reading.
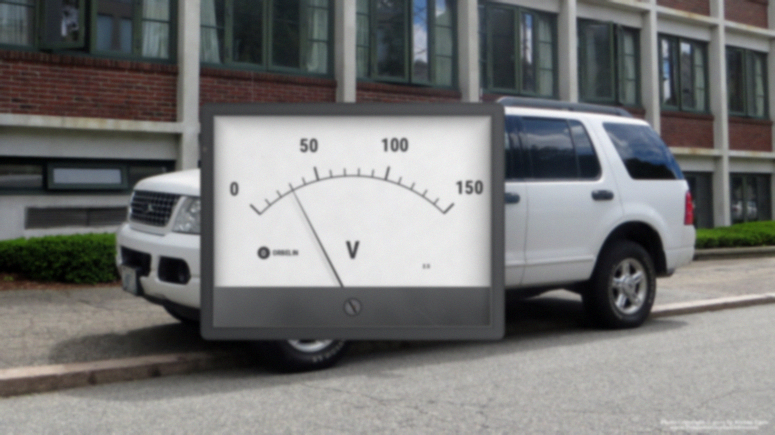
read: 30 V
